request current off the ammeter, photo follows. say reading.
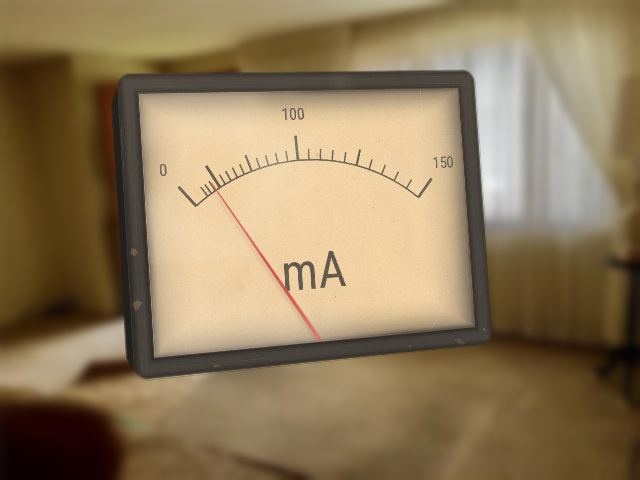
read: 45 mA
